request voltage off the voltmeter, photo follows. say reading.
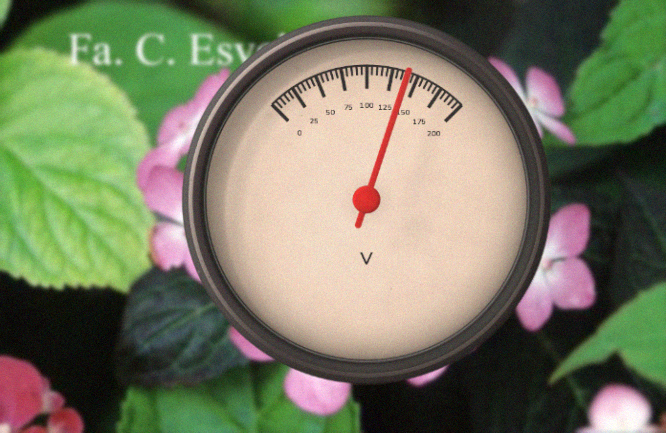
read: 140 V
